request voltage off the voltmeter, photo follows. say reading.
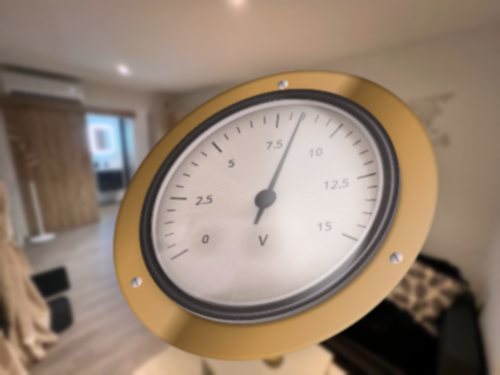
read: 8.5 V
